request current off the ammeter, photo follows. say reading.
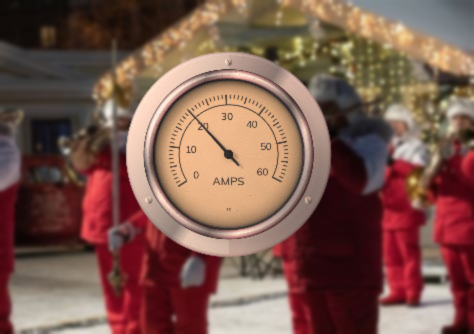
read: 20 A
